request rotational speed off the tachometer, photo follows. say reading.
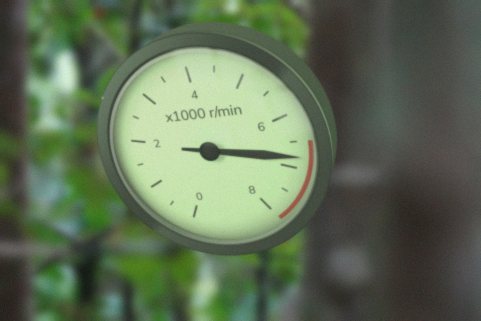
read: 6750 rpm
